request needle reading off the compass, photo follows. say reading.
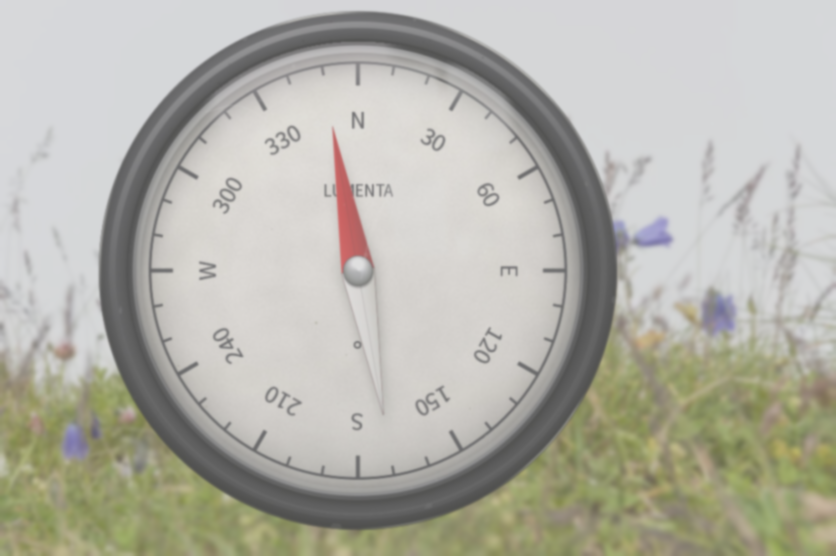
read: 350 °
